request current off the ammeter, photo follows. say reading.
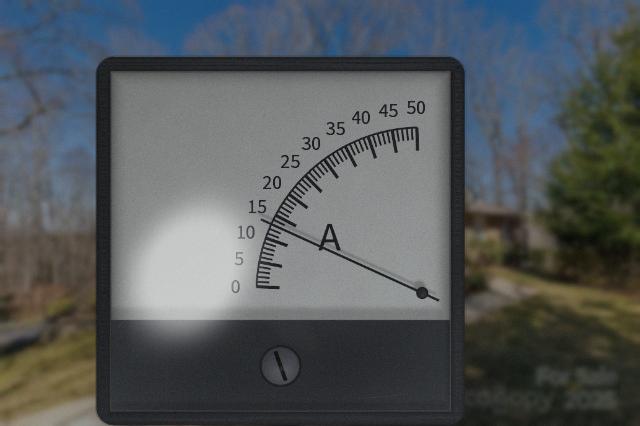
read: 13 A
